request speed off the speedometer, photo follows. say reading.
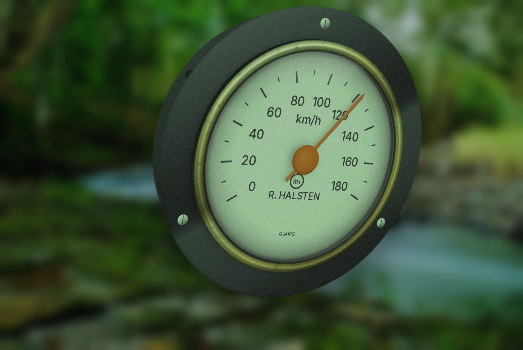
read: 120 km/h
